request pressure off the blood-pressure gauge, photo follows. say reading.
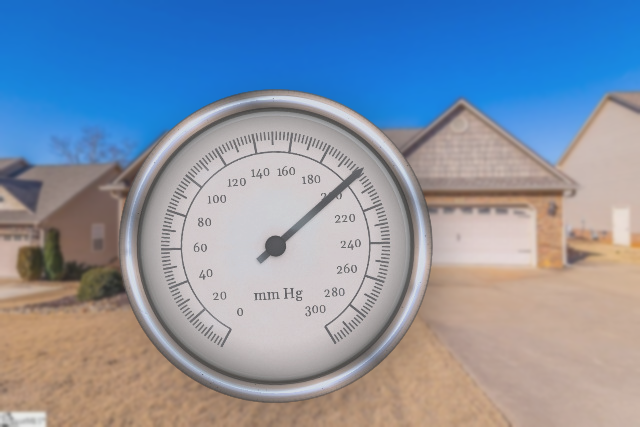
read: 200 mmHg
